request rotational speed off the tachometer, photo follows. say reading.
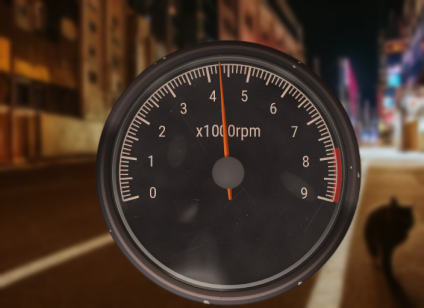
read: 4300 rpm
